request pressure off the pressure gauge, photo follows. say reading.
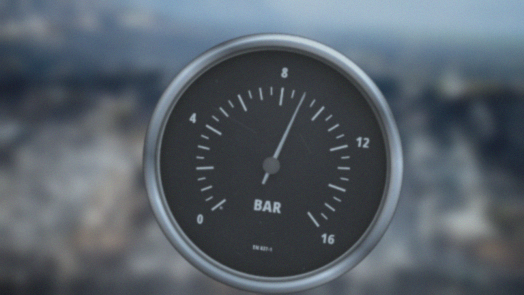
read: 9 bar
